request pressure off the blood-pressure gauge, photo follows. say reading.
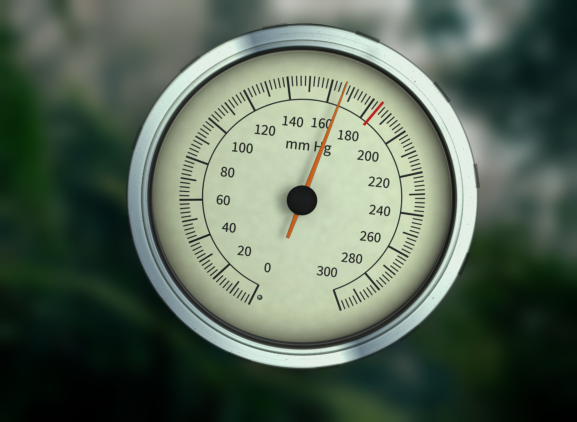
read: 166 mmHg
